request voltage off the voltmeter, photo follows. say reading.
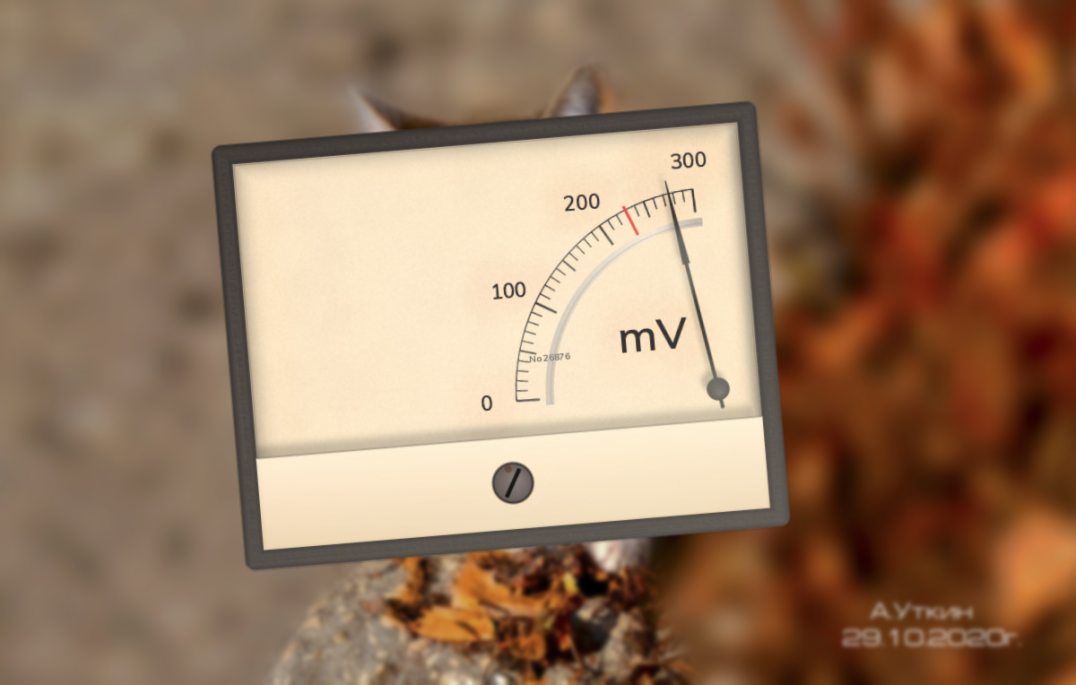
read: 275 mV
